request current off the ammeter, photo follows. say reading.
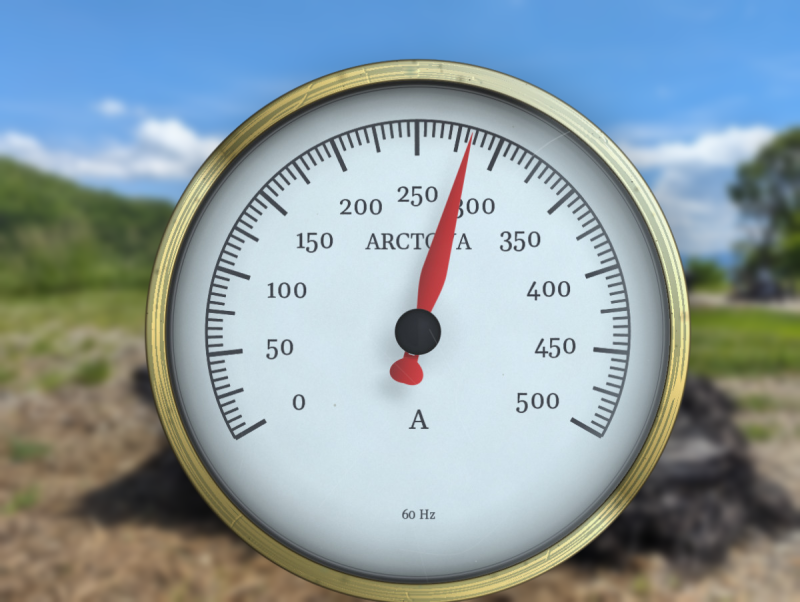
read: 282.5 A
